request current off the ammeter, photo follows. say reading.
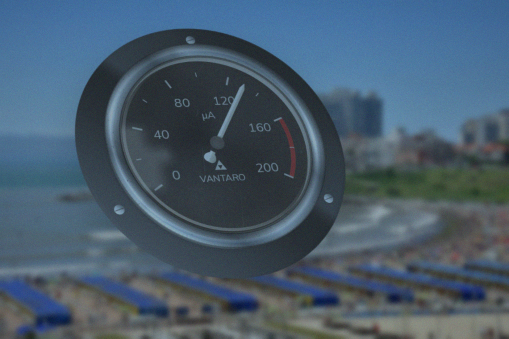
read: 130 µA
